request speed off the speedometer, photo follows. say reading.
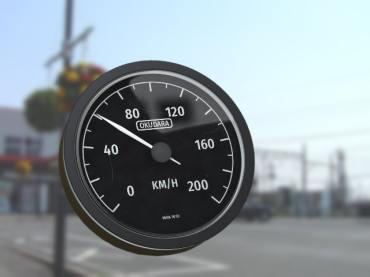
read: 60 km/h
